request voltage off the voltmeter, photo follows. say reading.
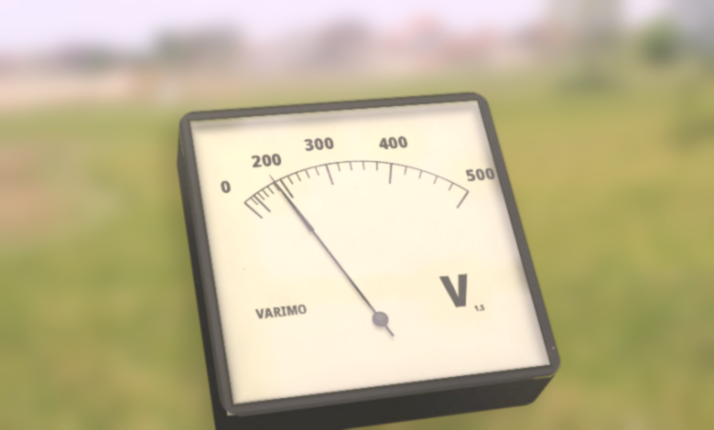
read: 180 V
